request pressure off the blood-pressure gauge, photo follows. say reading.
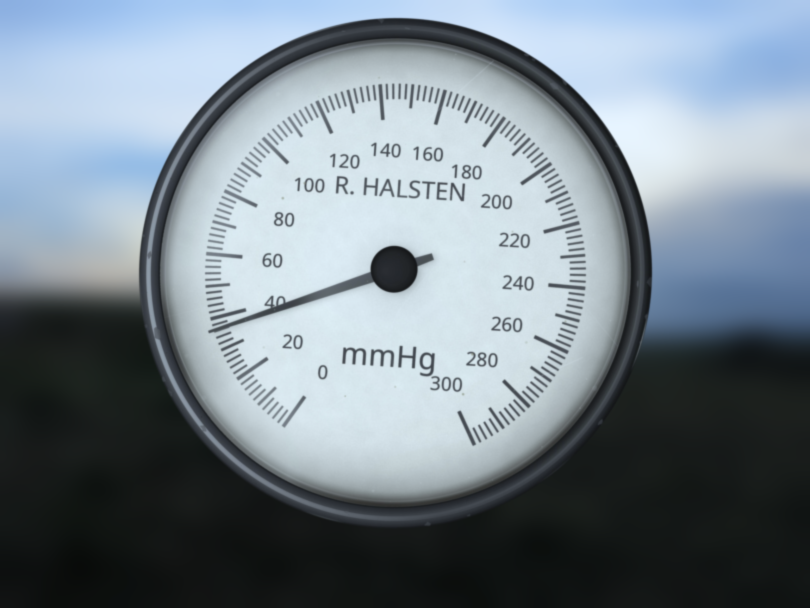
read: 36 mmHg
